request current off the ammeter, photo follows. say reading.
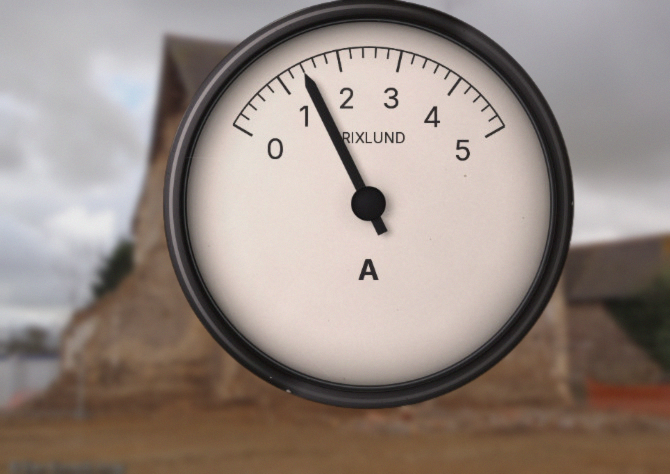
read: 1.4 A
